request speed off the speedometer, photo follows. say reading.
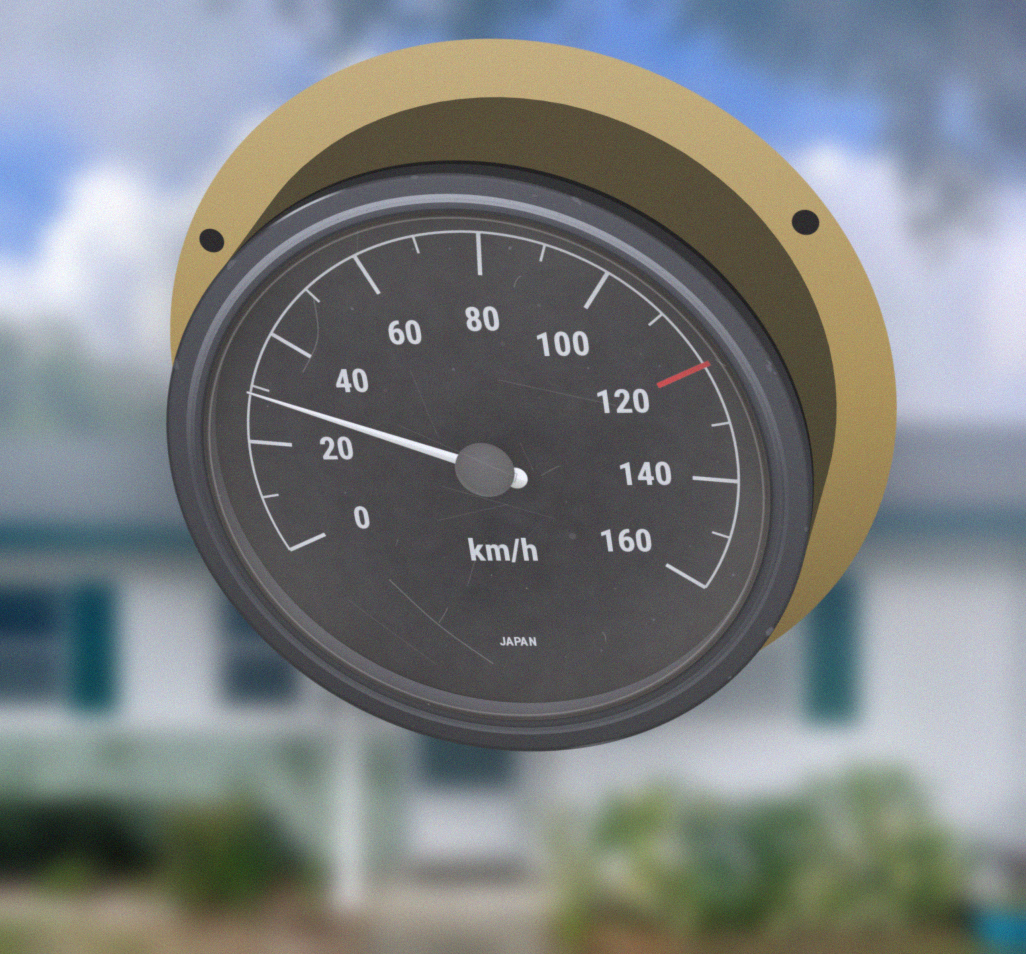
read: 30 km/h
